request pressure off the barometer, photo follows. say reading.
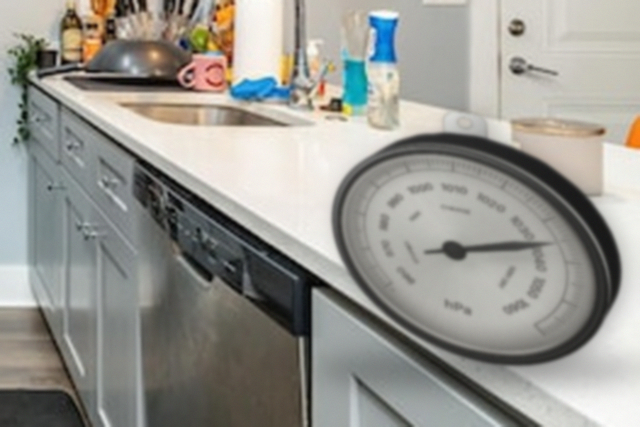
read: 1035 hPa
